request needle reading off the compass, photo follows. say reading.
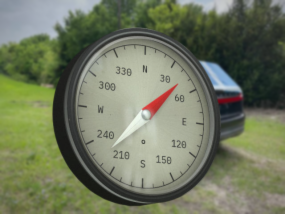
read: 45 °
